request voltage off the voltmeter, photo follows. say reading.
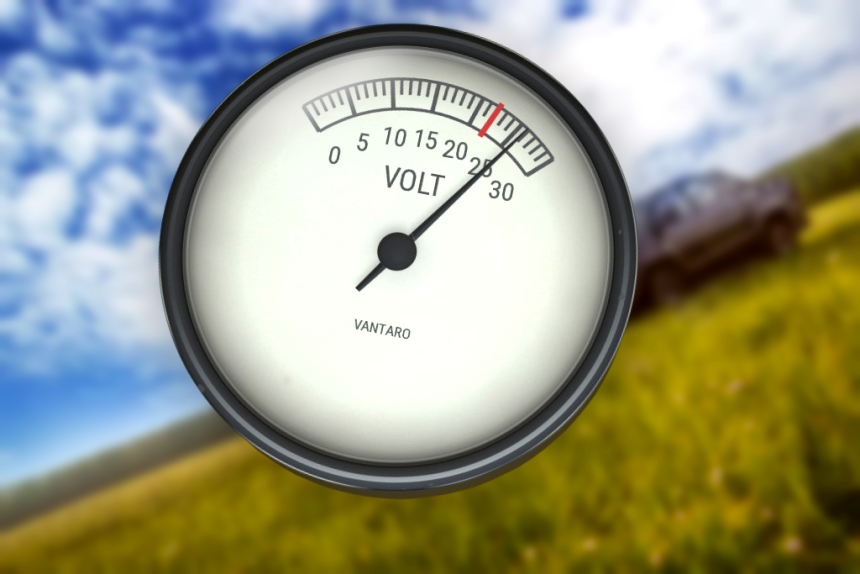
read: 26 V
